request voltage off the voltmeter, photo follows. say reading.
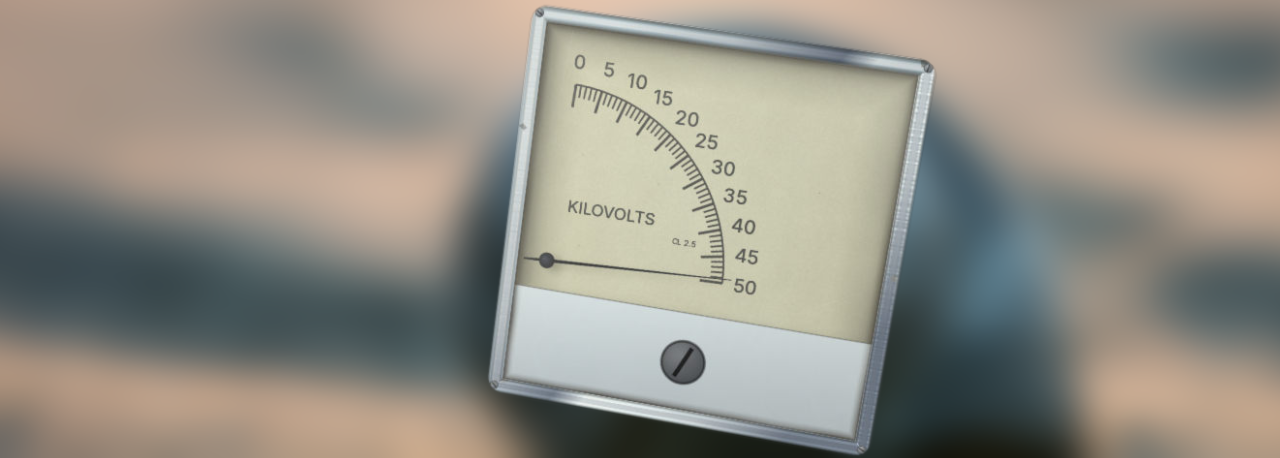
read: 49 kV
